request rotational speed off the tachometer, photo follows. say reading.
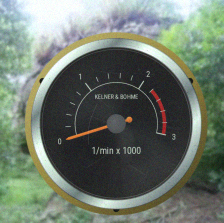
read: 0 rpm
